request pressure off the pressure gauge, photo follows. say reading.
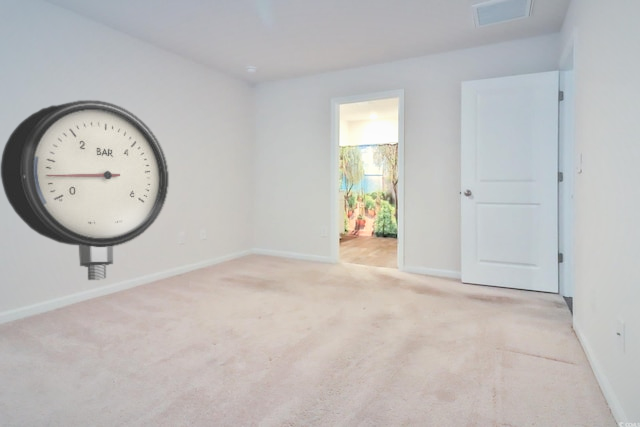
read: 0.6 bar
